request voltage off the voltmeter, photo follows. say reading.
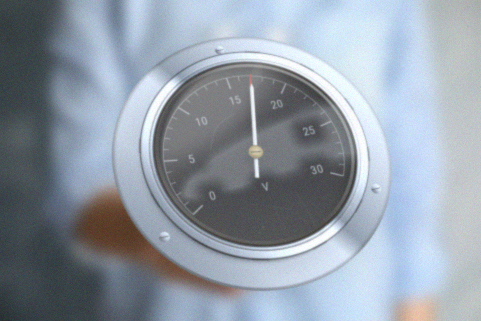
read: 17 V
